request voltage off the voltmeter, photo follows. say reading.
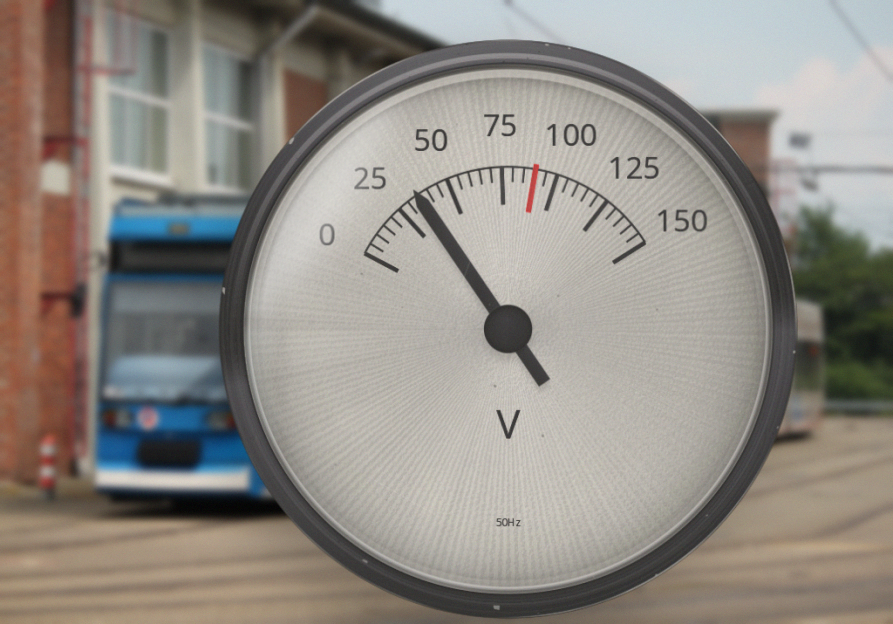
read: 35 V
